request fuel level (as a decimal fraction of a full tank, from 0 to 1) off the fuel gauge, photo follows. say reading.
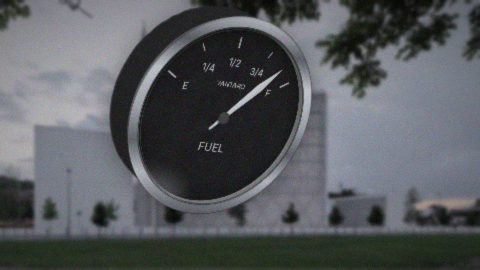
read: 0.875
